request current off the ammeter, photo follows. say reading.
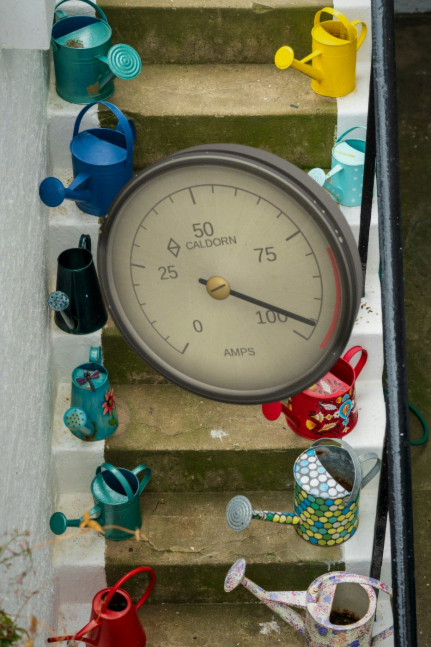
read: 95 A
